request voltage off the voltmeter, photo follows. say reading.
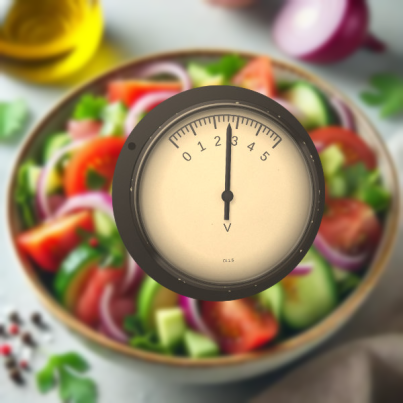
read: 2.6 V
